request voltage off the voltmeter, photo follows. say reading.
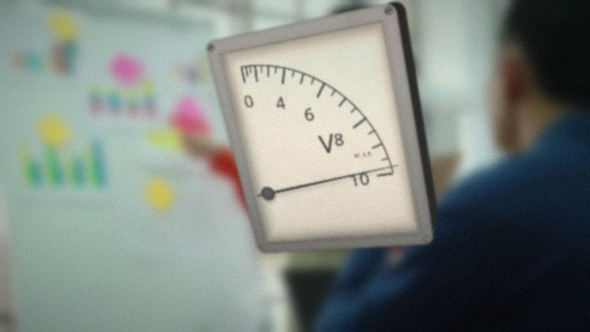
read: 9.75 V
